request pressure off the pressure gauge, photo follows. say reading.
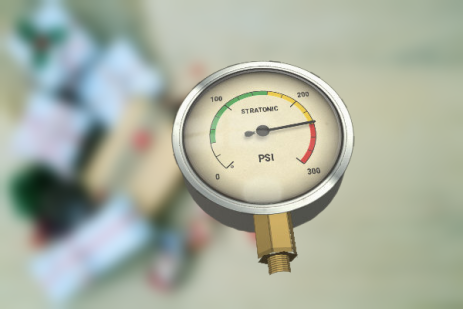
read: 240 psi
